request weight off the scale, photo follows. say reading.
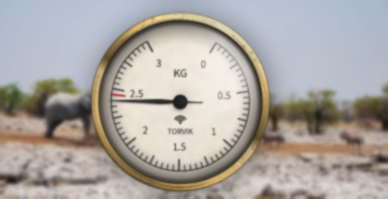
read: 2.4 kg
